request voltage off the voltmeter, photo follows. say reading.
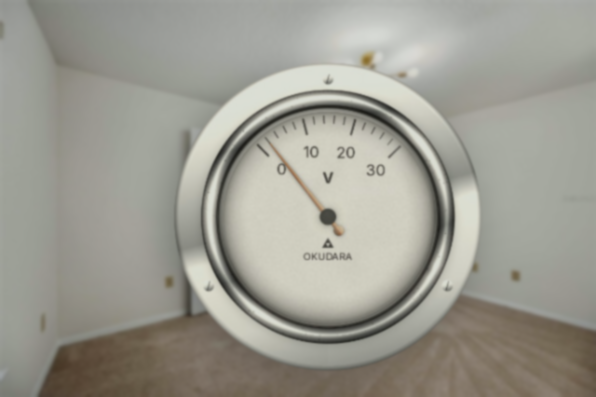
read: 2 V
